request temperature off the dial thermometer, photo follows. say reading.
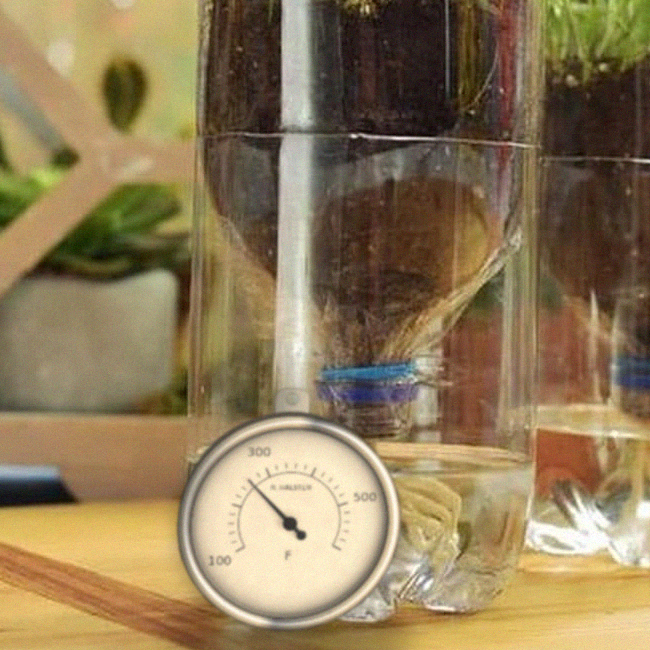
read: 260 °F
